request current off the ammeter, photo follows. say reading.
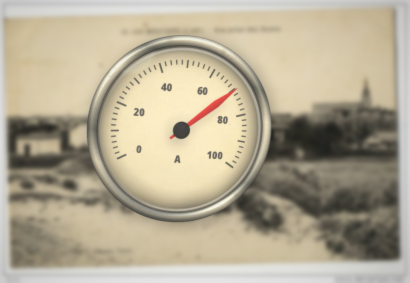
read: 70 A
